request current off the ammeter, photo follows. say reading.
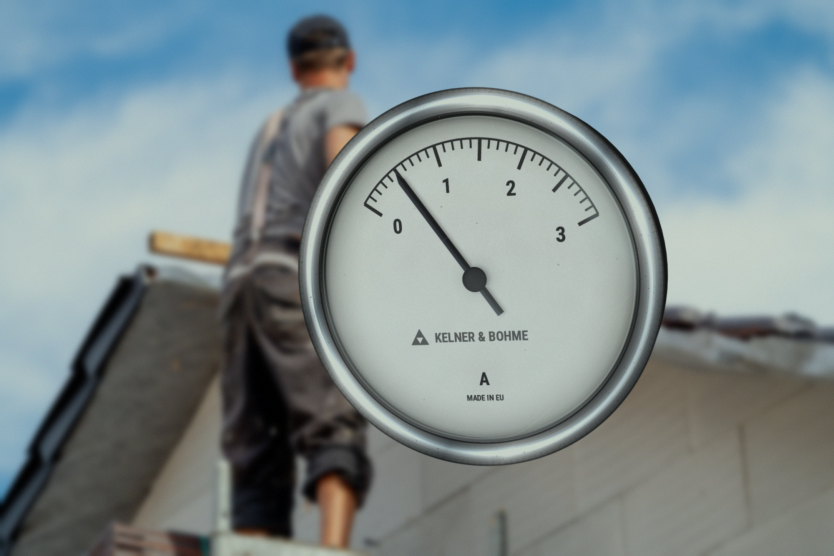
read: 0.5 A
